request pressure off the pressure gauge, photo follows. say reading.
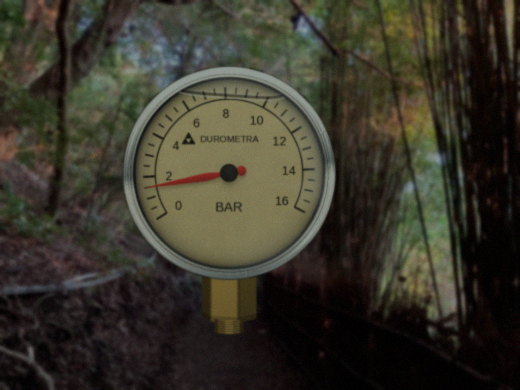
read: 1.5 bar
